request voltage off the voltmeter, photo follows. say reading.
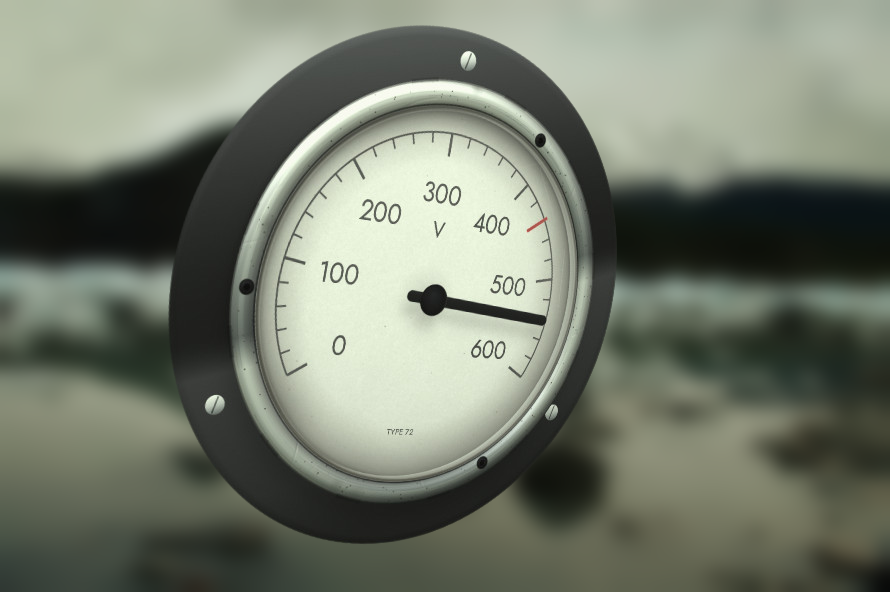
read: 540 V
